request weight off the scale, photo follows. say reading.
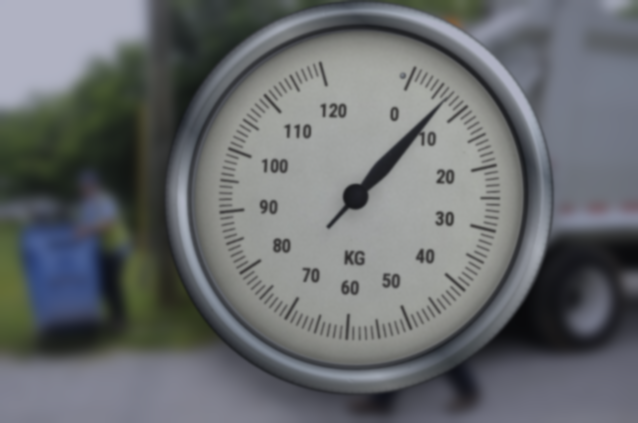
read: 7 kg
